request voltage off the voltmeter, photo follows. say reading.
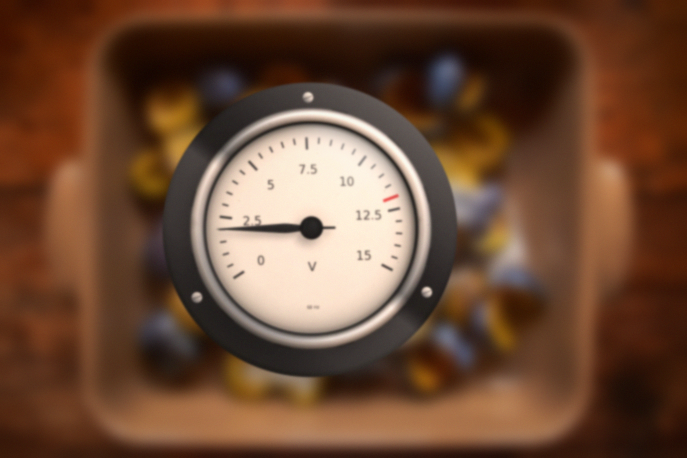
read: 2 V
